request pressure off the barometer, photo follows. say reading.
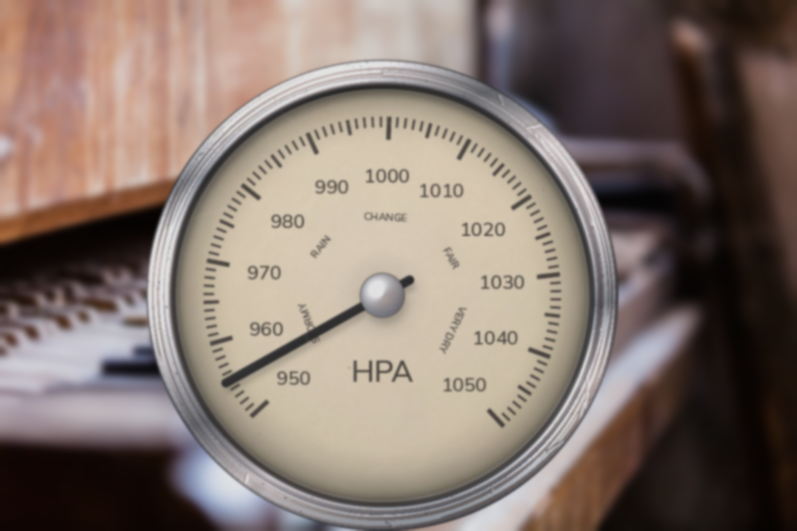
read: 955 hPa
